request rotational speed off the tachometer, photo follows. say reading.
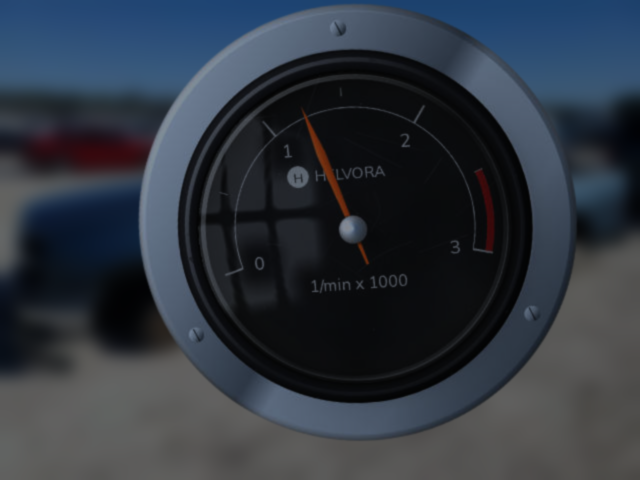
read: 1250 rpm
